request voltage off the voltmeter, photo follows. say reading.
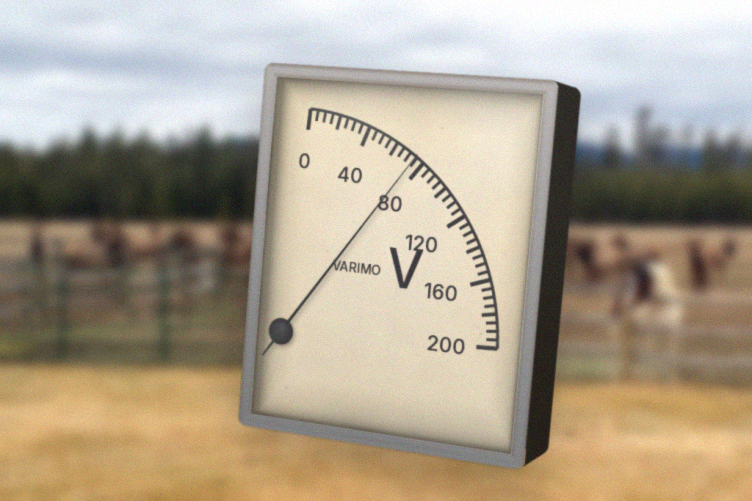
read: 75 V
